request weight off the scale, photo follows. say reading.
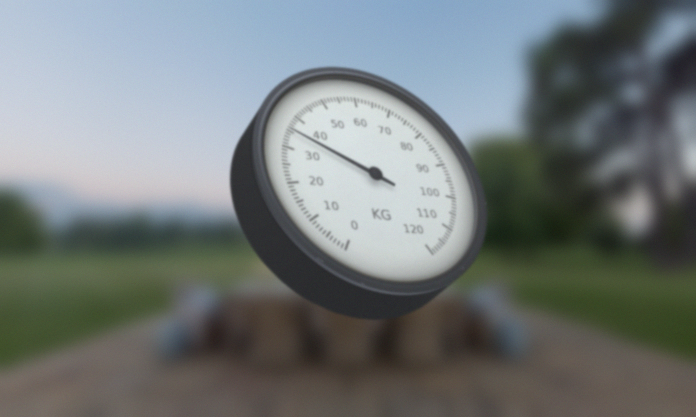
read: 35 kg
